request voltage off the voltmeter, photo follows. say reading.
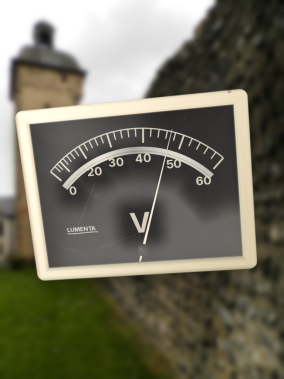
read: 47 V
